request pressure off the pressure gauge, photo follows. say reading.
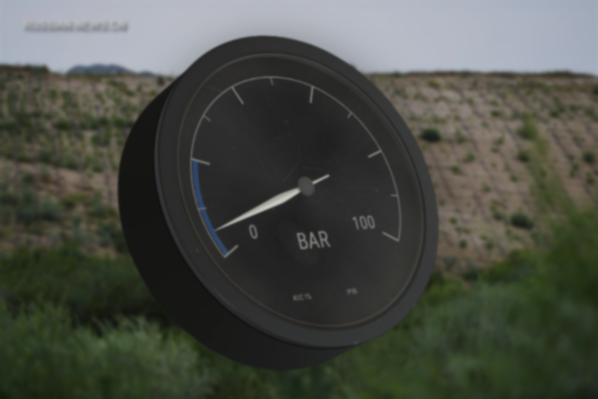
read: 5 bar
